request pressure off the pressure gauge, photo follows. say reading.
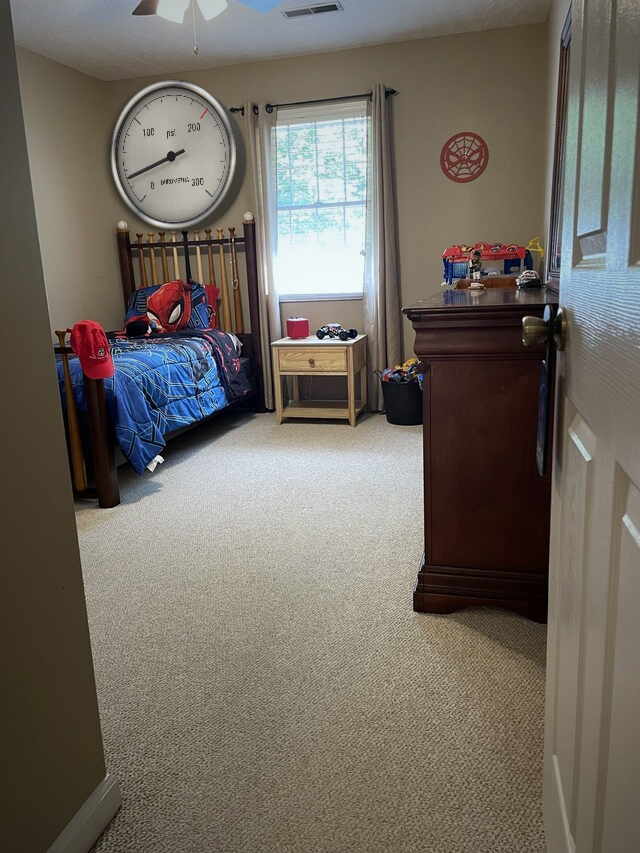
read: 30 psi
